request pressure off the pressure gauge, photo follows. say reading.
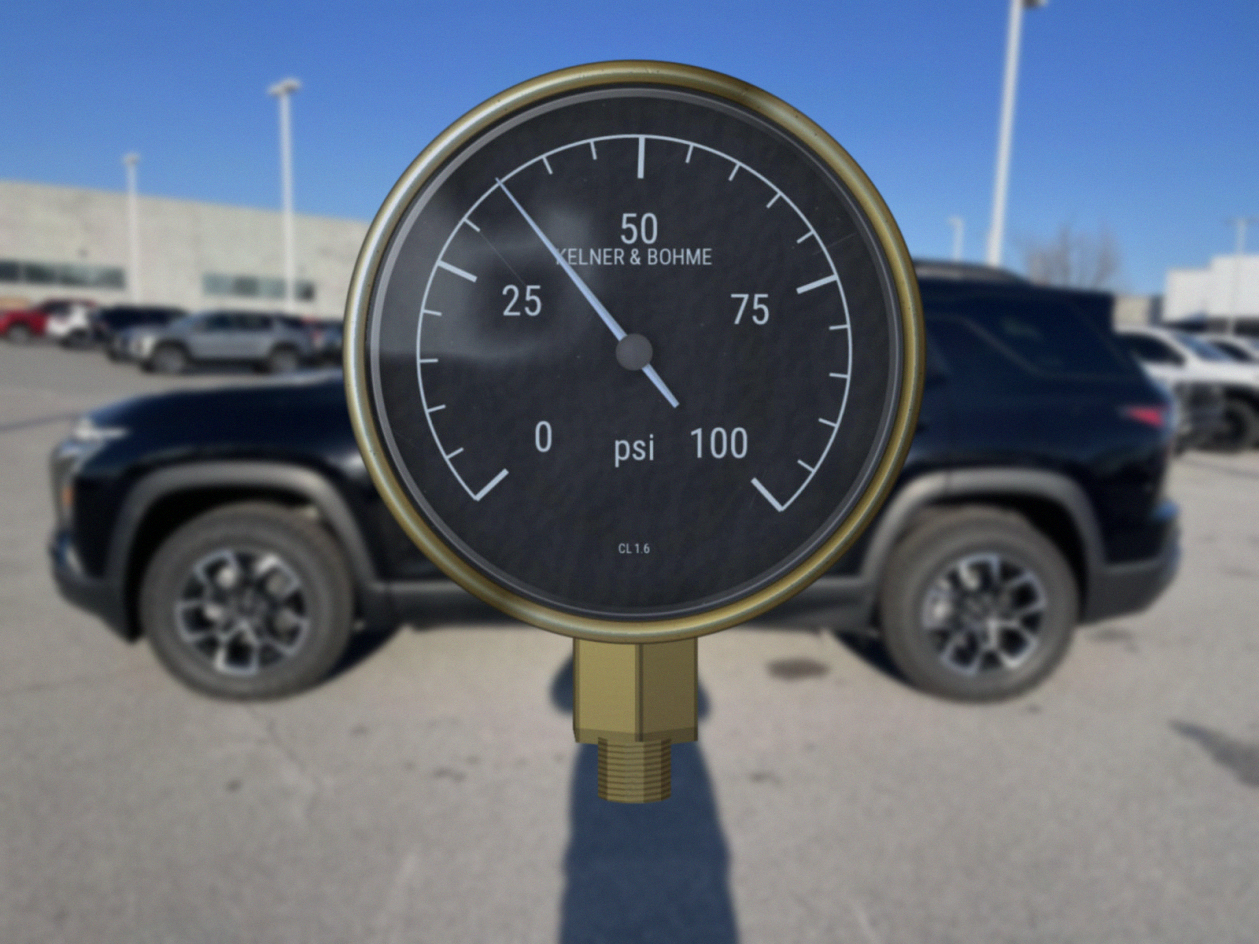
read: 35 psi
